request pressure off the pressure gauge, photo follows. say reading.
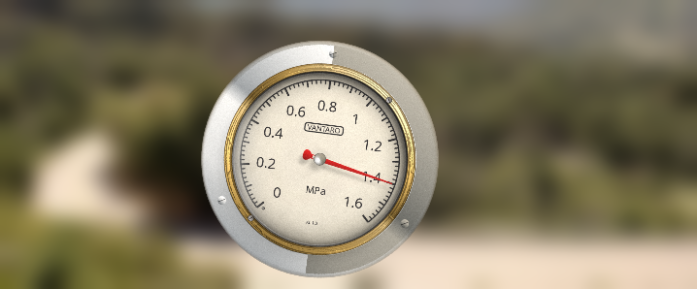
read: 1.4 MPa
